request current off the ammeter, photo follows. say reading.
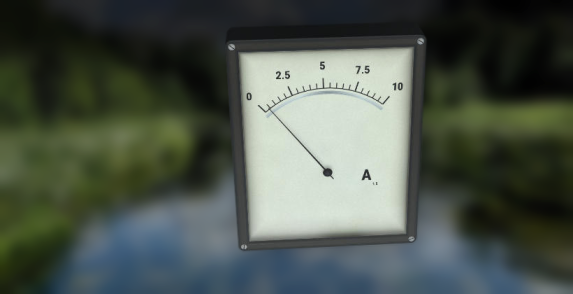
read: 0.5 A
